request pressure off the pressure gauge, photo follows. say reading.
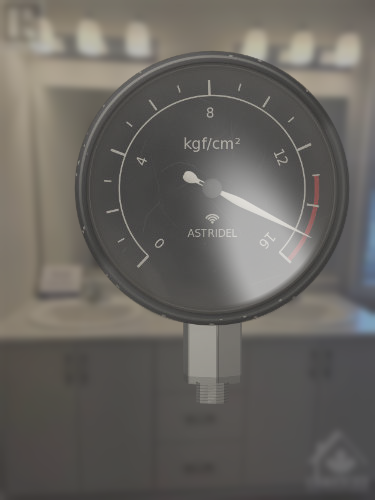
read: 15 kg/cm²
